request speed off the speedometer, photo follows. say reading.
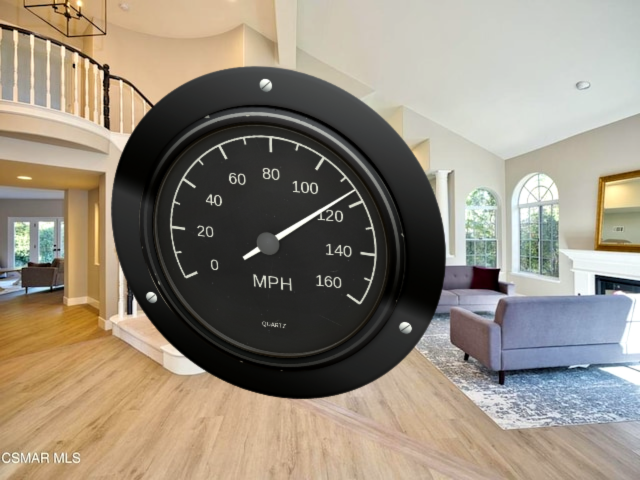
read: 115 mph
